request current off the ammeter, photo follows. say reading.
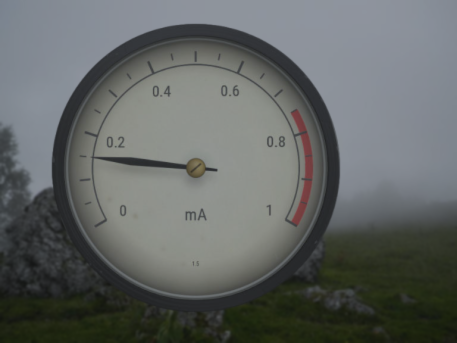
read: 0.15 mA
